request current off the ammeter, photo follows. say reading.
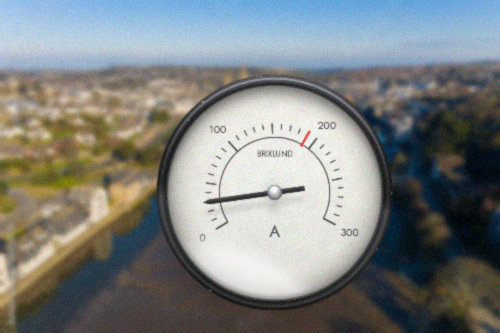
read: 30 A
